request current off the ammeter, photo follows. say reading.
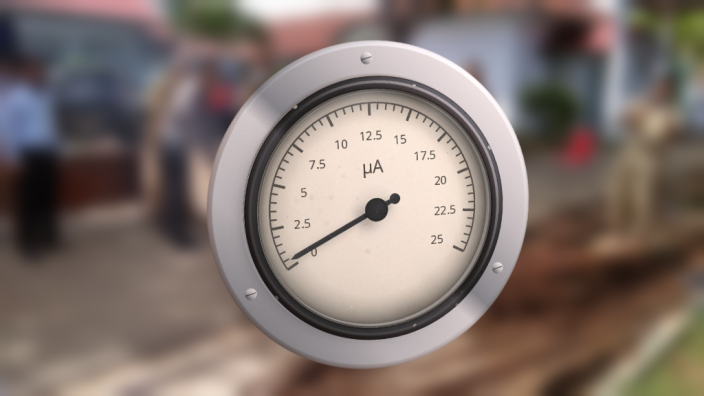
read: 0.5 µA
